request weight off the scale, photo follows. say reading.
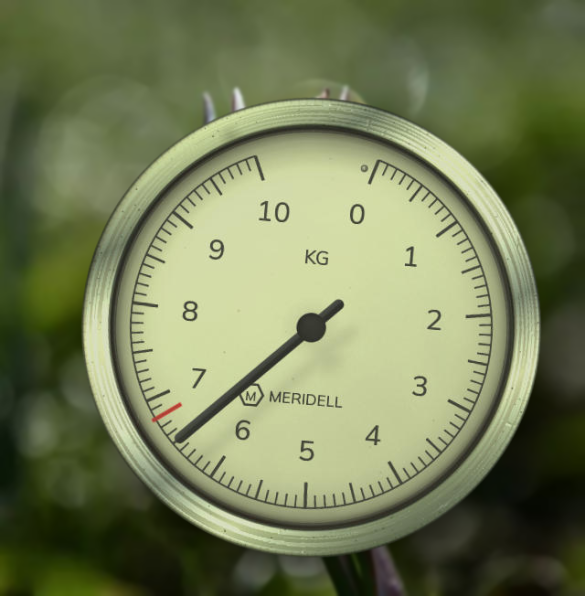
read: 6.5 kg
